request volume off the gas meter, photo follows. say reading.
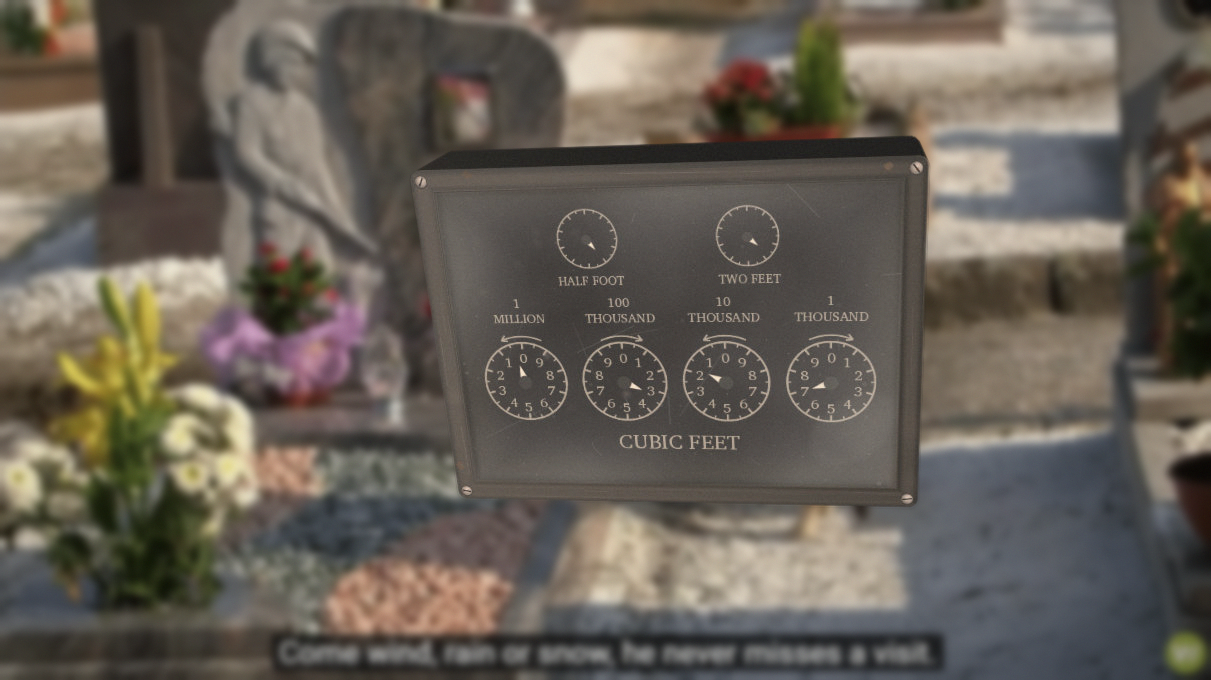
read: 31700 ft³
